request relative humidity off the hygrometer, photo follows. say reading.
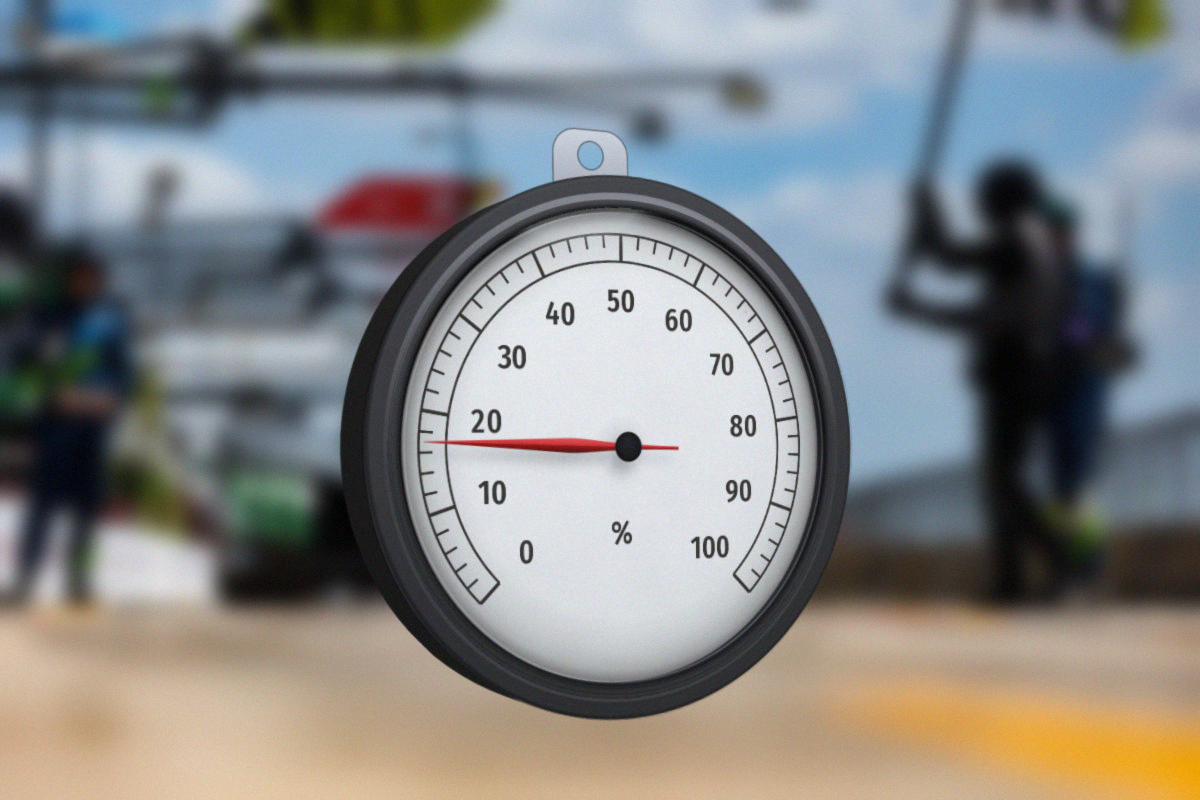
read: 17 %
